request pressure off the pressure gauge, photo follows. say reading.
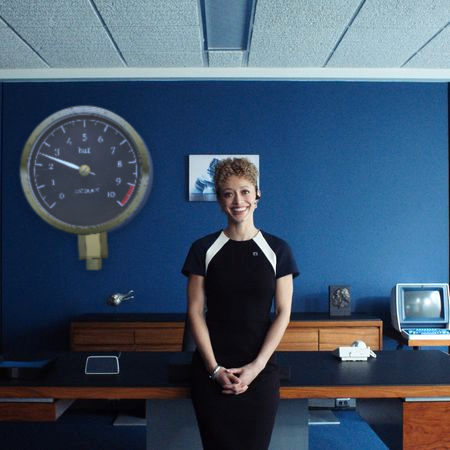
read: 2.5 bar
